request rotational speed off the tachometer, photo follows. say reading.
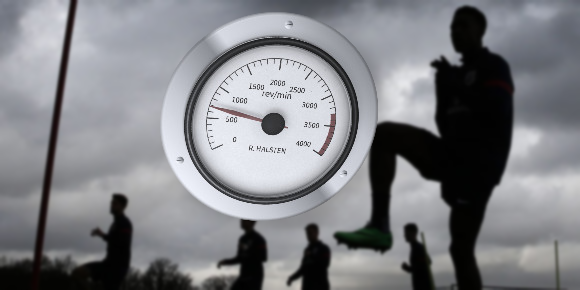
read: 700 rpm
